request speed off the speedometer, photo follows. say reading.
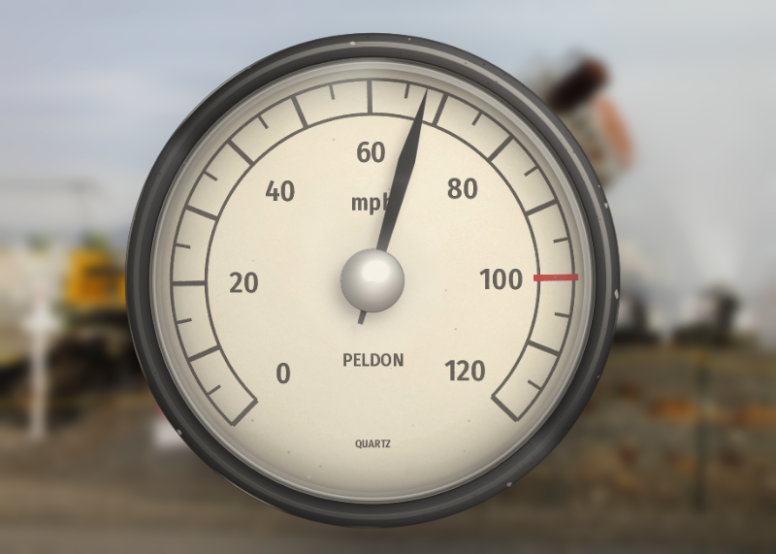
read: 67.5 mph
